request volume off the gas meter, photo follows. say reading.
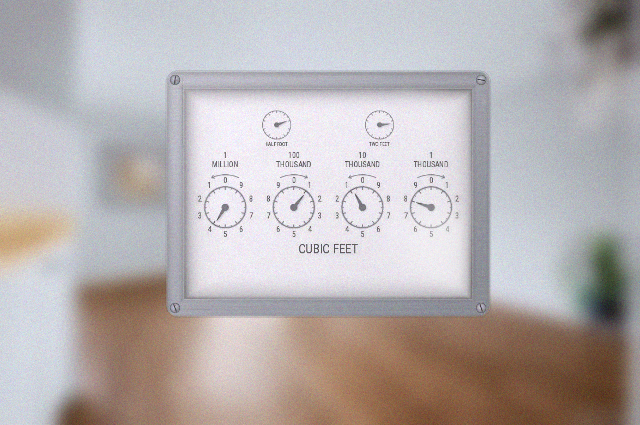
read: 410800 ft³
